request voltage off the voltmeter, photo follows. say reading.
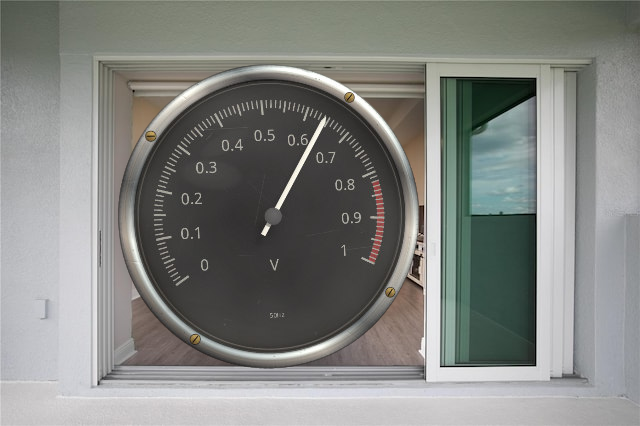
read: 0.64 V
